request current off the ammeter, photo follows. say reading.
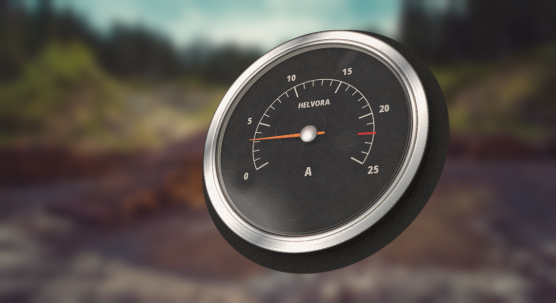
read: 3 A
